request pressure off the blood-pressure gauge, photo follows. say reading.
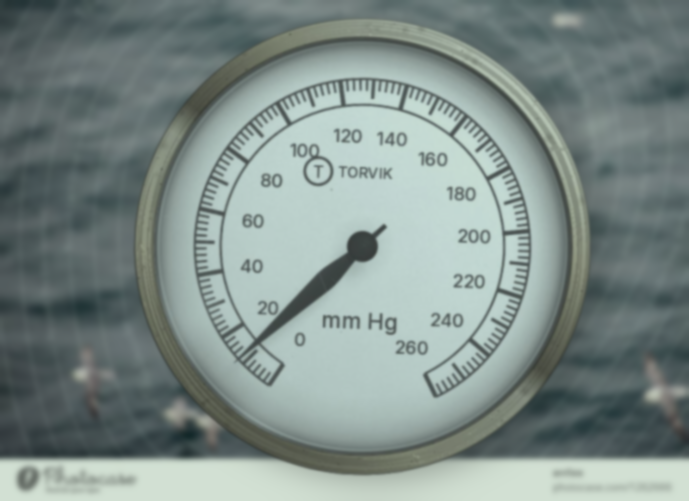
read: 12 mmHg
